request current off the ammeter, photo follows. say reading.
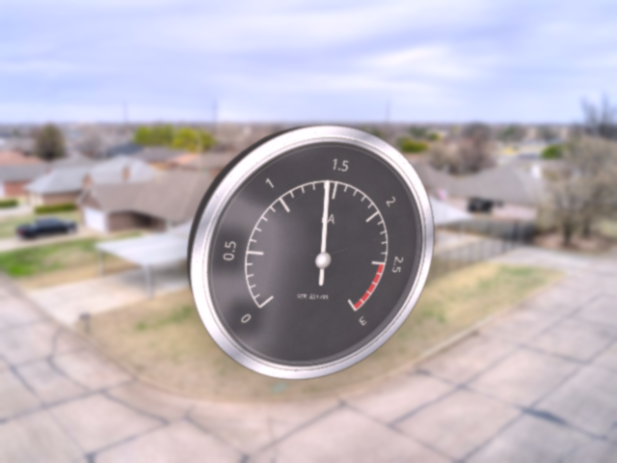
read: 1.4 kA
